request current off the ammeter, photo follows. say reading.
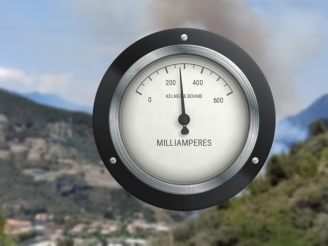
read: 275 mA
